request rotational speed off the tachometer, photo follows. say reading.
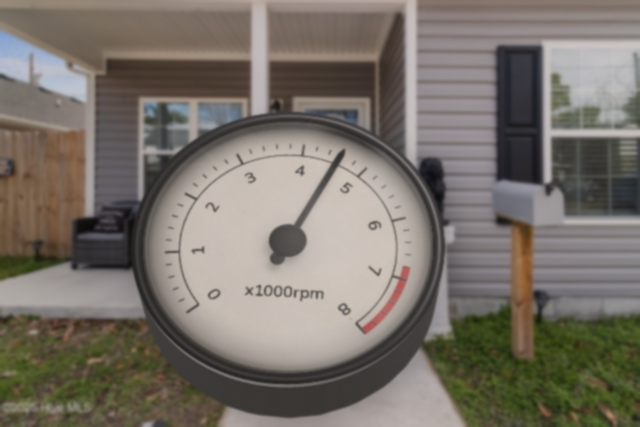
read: 4600 rpm
